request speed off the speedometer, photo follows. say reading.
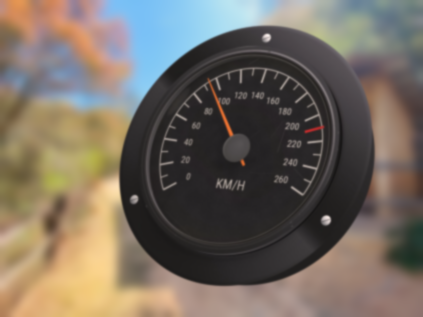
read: 95 km/h
